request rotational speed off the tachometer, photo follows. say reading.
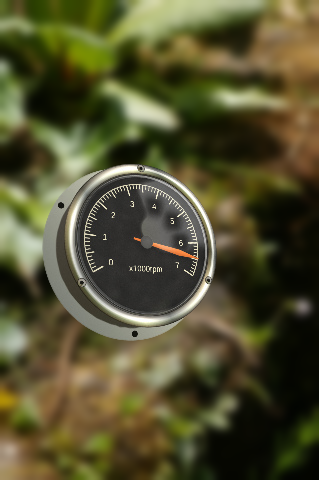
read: 6500 rpm
